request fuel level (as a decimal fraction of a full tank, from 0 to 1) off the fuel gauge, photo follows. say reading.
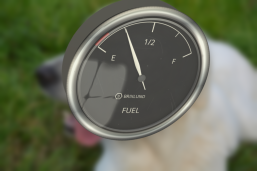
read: 0.25
